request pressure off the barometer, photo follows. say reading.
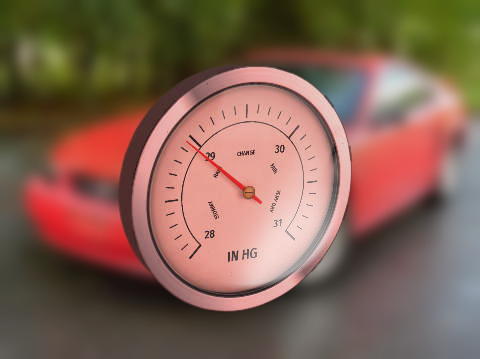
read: 28.95 inHg
